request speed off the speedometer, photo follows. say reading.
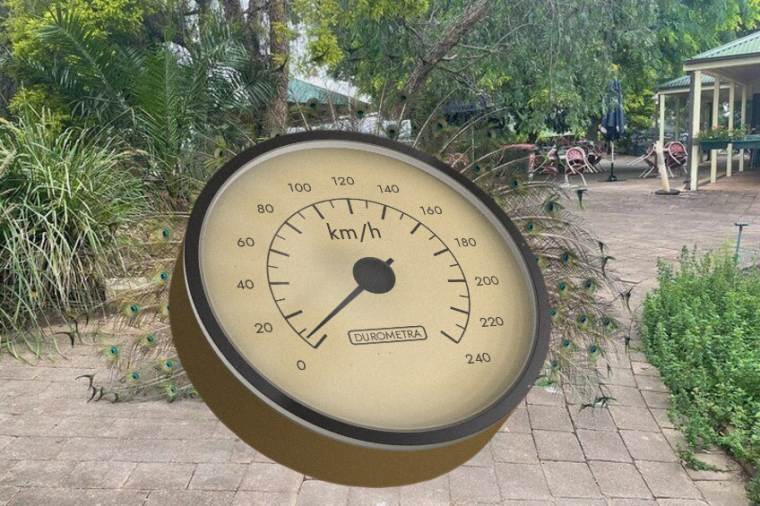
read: 5 km/h
